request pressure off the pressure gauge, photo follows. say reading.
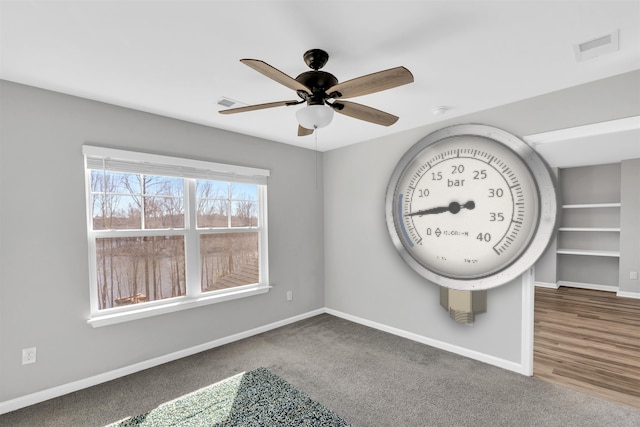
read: 5 bar
